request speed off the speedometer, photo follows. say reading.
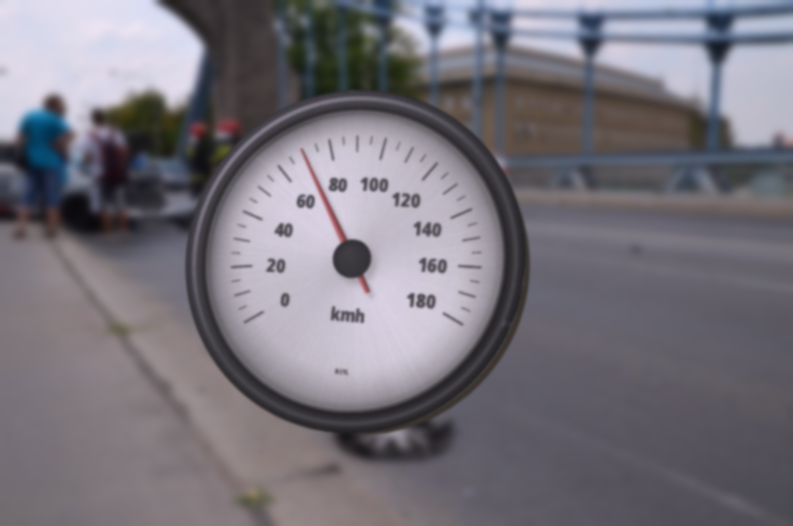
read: 70 km/h
